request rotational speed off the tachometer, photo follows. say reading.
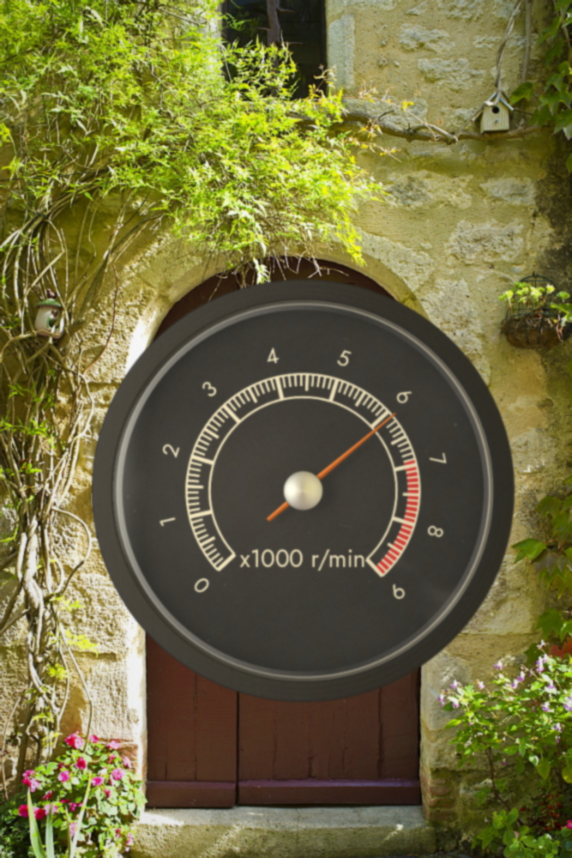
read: 6100 rpm
